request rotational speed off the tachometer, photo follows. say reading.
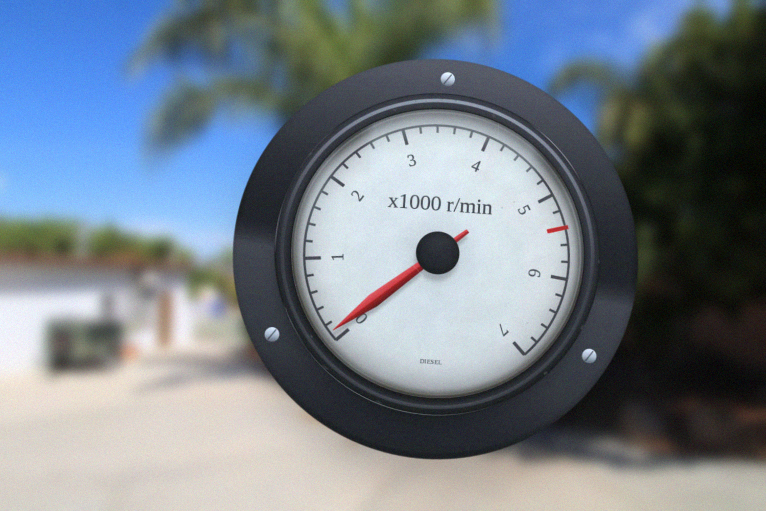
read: 100 rpm
